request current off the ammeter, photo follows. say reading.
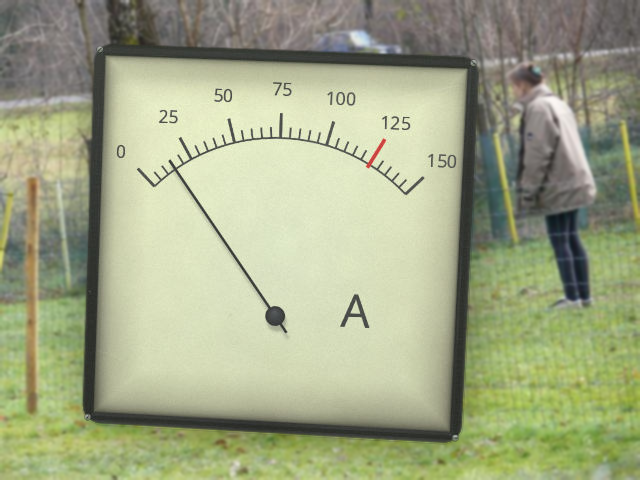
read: 15 A
